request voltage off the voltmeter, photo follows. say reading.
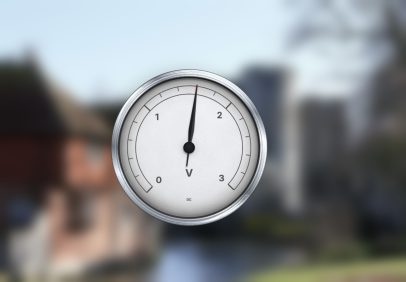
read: 1.6 V
